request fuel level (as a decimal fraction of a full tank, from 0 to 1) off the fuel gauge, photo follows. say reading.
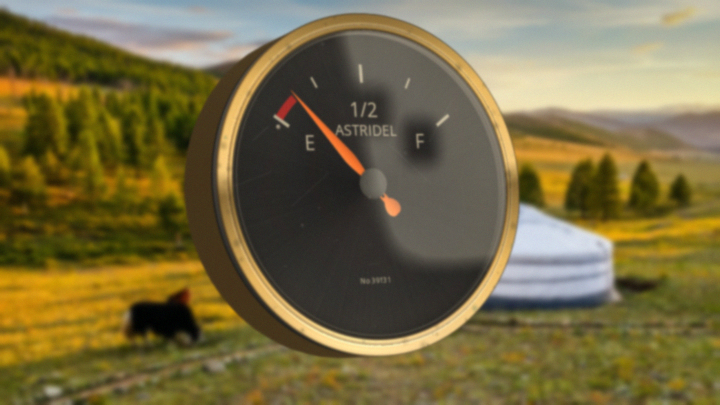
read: 0.125
